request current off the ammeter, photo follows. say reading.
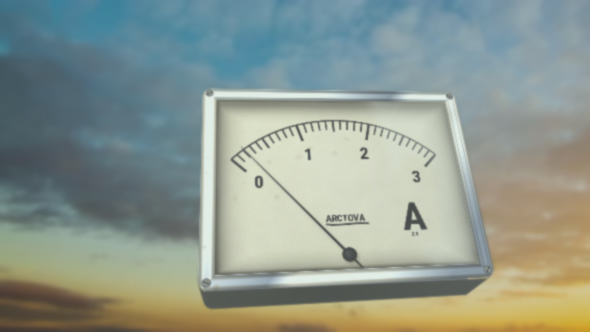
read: 0.2 A
